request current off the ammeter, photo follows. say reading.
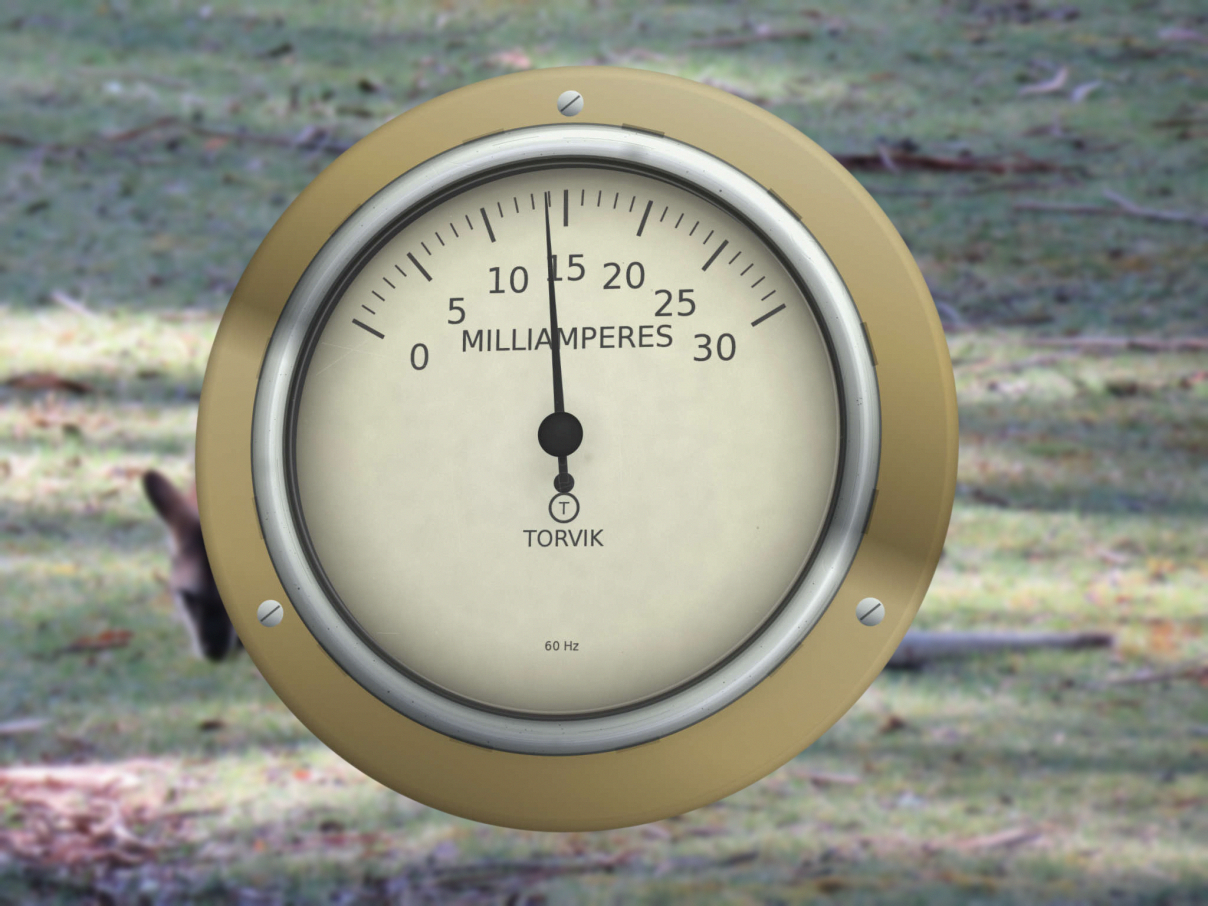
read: 14 mA
